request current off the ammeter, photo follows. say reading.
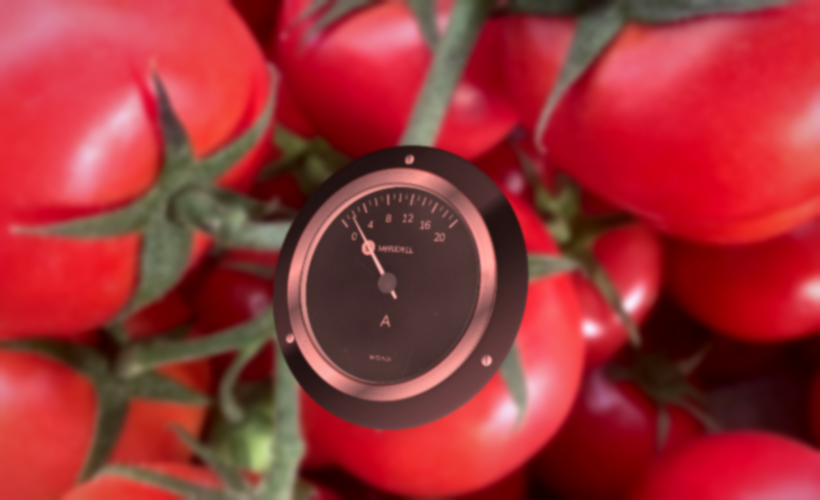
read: 2 A
